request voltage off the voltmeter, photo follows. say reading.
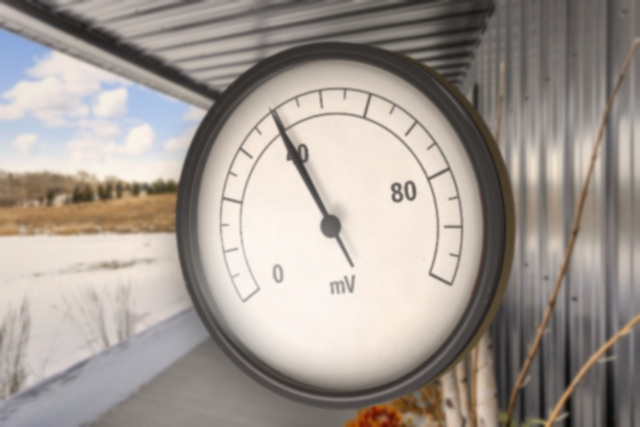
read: 40 mV
